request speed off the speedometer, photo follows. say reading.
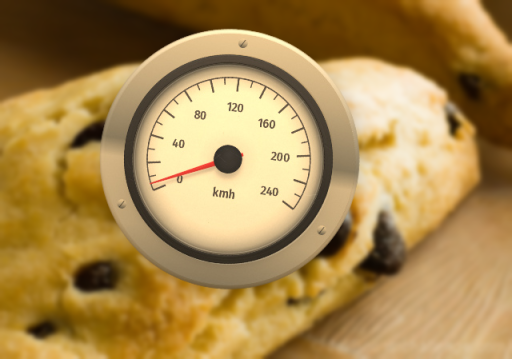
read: 5 km/h
